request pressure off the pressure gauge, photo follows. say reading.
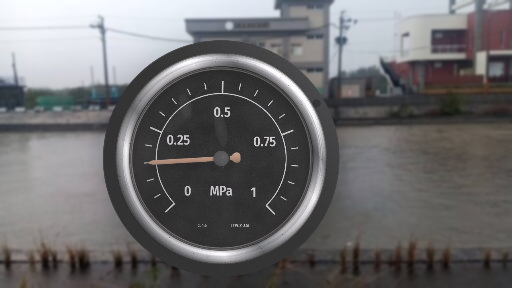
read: 0.15 MPa
